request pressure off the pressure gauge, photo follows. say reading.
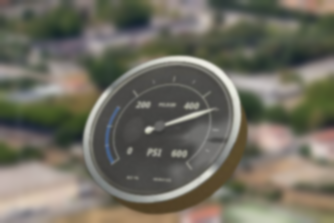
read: 450 psi
